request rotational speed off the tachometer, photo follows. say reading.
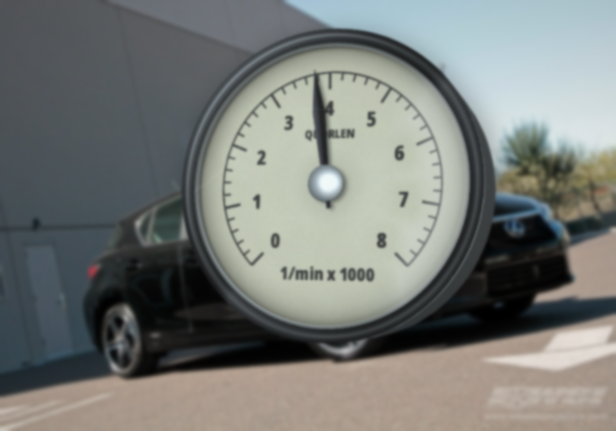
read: 3800 rpm
